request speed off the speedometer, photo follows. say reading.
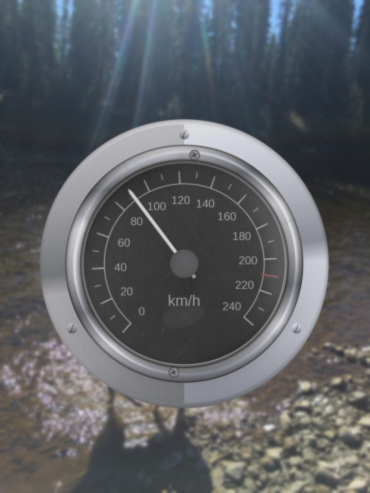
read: 90 km/h
